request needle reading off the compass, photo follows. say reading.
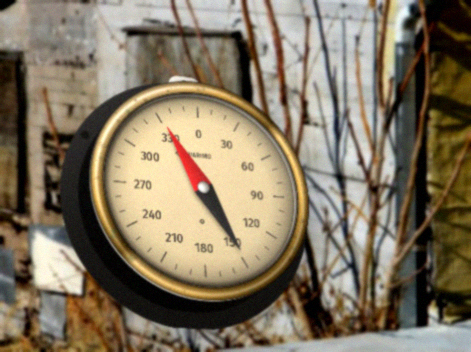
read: 330 °
